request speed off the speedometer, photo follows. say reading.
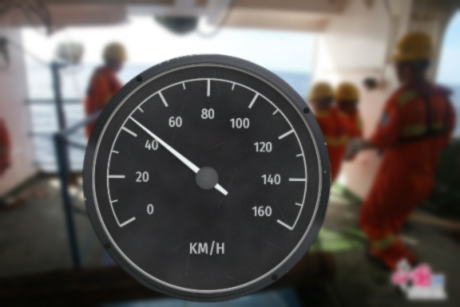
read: 45 km/h
